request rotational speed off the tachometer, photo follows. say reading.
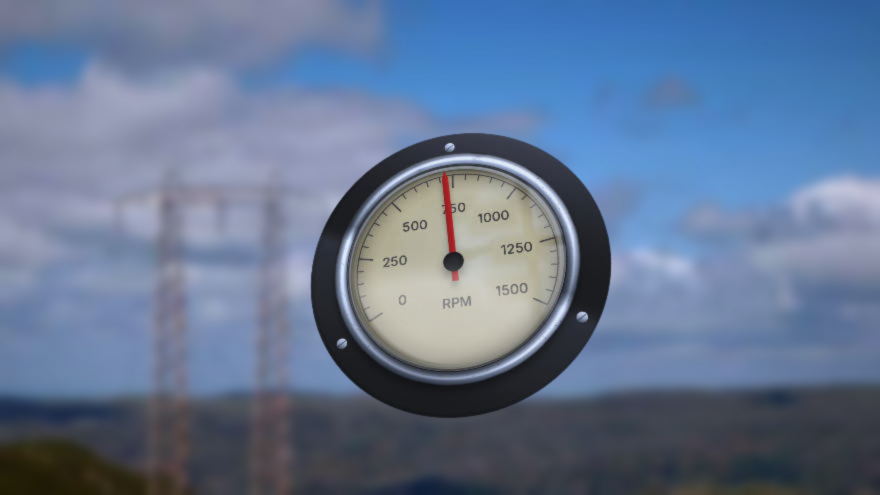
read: 725 rpm
